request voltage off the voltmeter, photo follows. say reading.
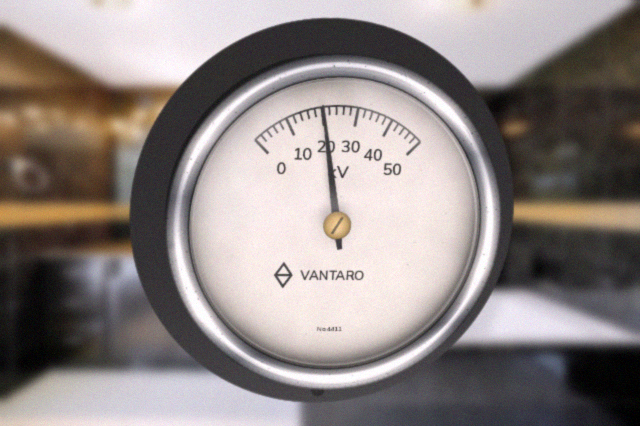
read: 20 kV
